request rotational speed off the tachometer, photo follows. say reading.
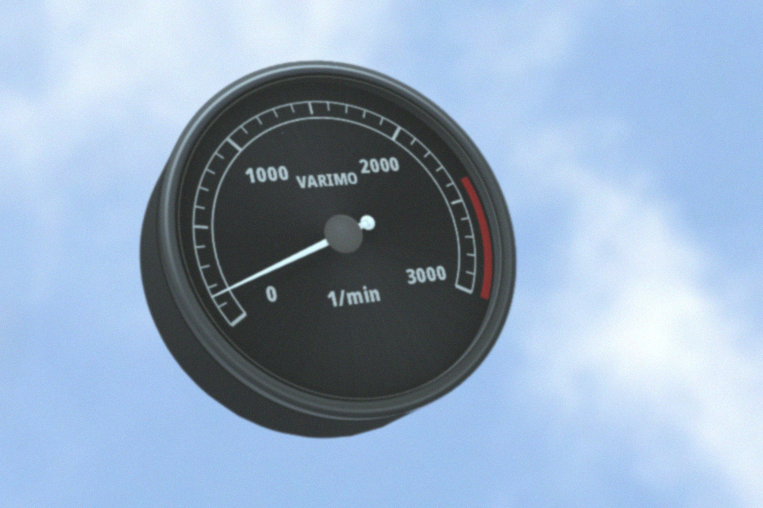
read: 150 rpm
